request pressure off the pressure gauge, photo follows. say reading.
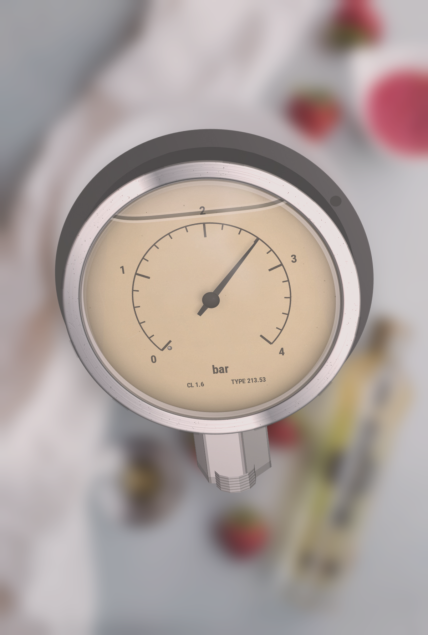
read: 2.6 bar
